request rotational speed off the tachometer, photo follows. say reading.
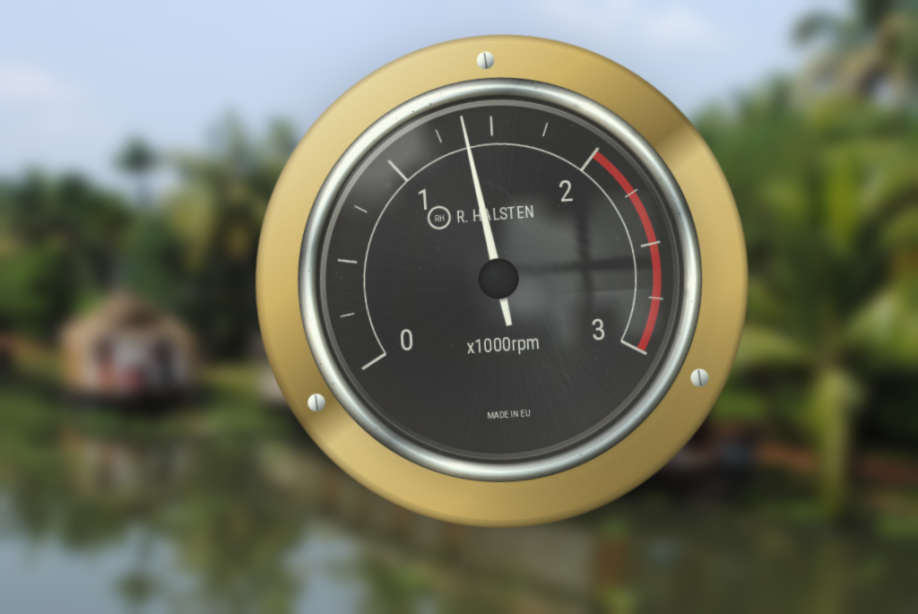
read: 1375 rpm
